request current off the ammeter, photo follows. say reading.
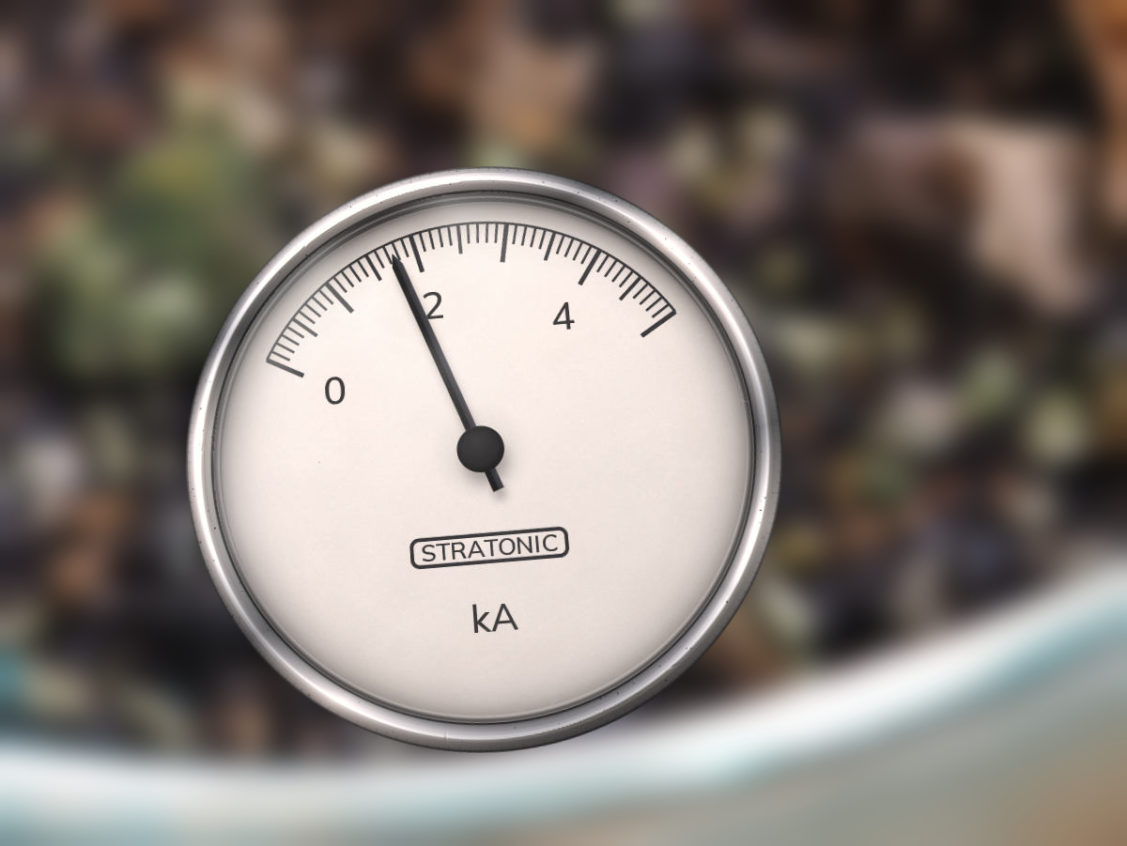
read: 1.75 kA
